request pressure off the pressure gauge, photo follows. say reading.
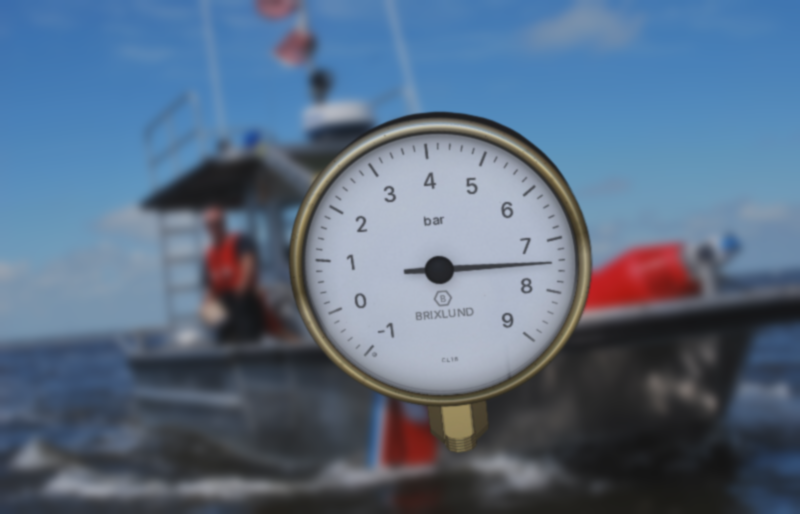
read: 7.4 bar
